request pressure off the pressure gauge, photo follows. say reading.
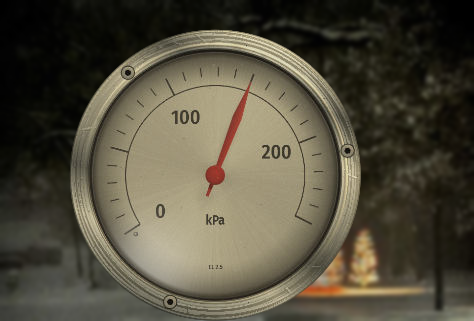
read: 150 kPa
